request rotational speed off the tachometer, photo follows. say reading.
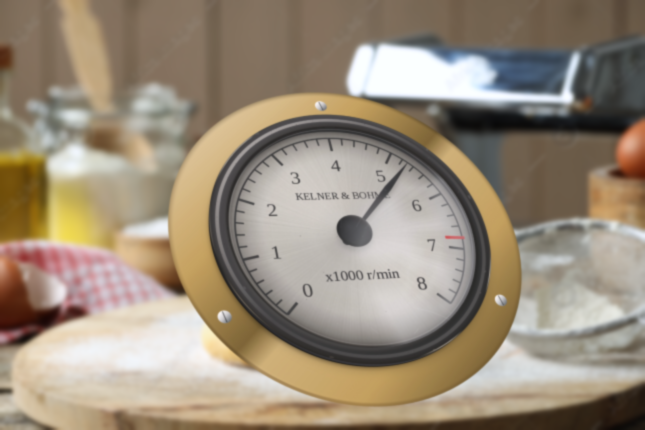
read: 5300 rpm
